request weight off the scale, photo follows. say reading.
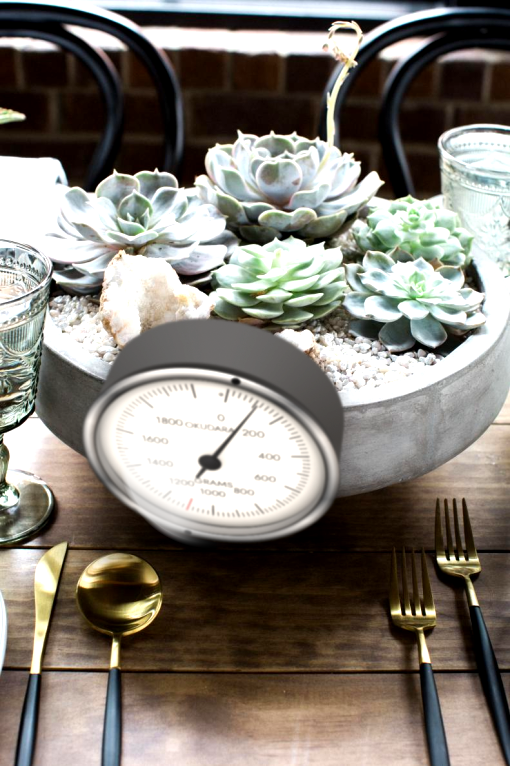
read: 100 g
